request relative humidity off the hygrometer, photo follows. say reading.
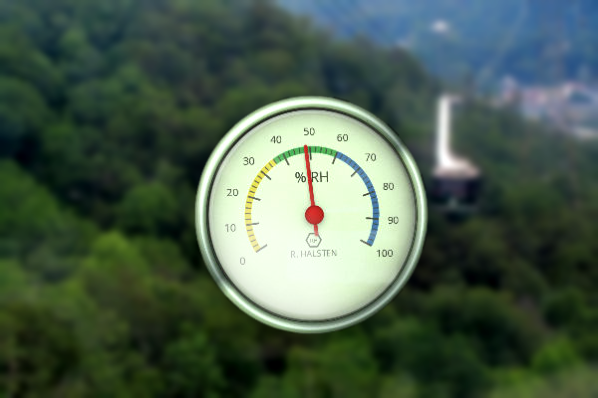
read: 48 %
